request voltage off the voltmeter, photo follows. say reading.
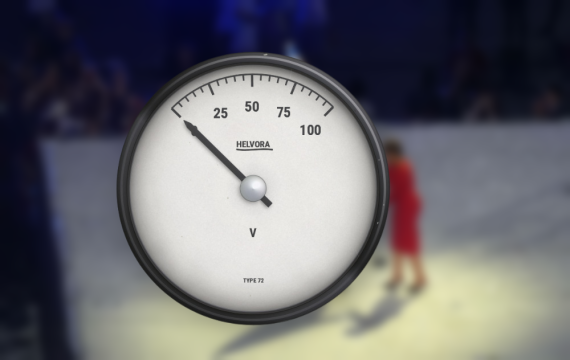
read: 0 V
